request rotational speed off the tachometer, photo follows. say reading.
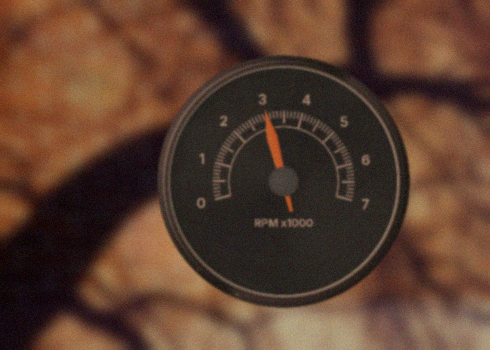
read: 3000 rpm
